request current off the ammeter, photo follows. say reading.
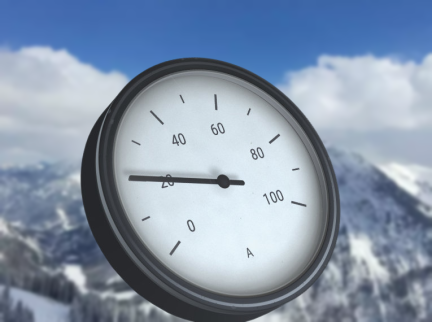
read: 20 A
